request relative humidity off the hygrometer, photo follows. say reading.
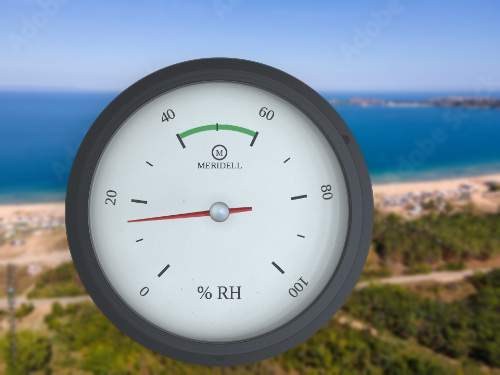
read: 15 %
